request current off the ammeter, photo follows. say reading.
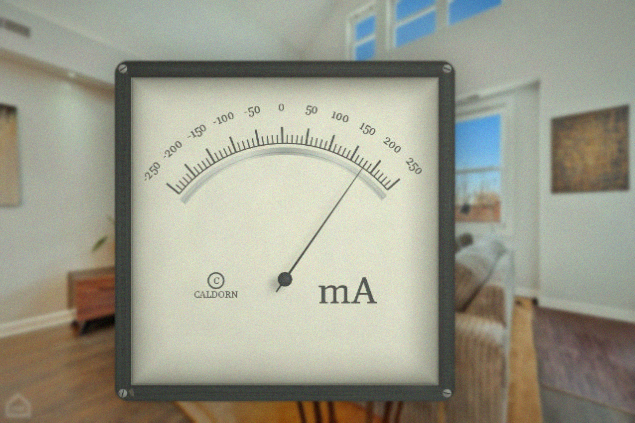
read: 180 mA
